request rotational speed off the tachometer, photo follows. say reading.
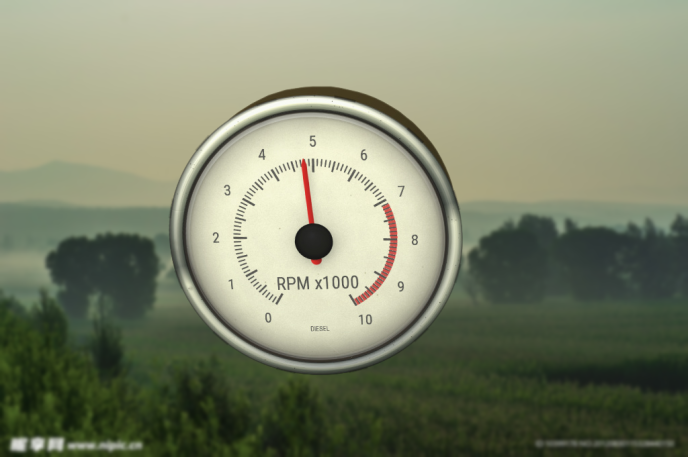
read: 4800 rpm
